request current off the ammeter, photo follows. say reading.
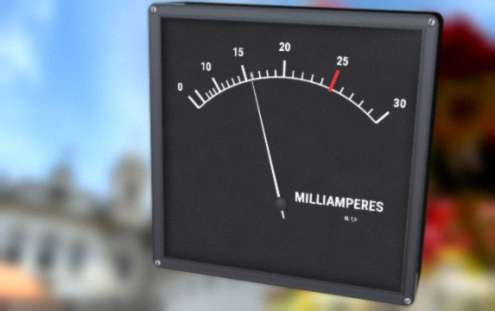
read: 16 mA
